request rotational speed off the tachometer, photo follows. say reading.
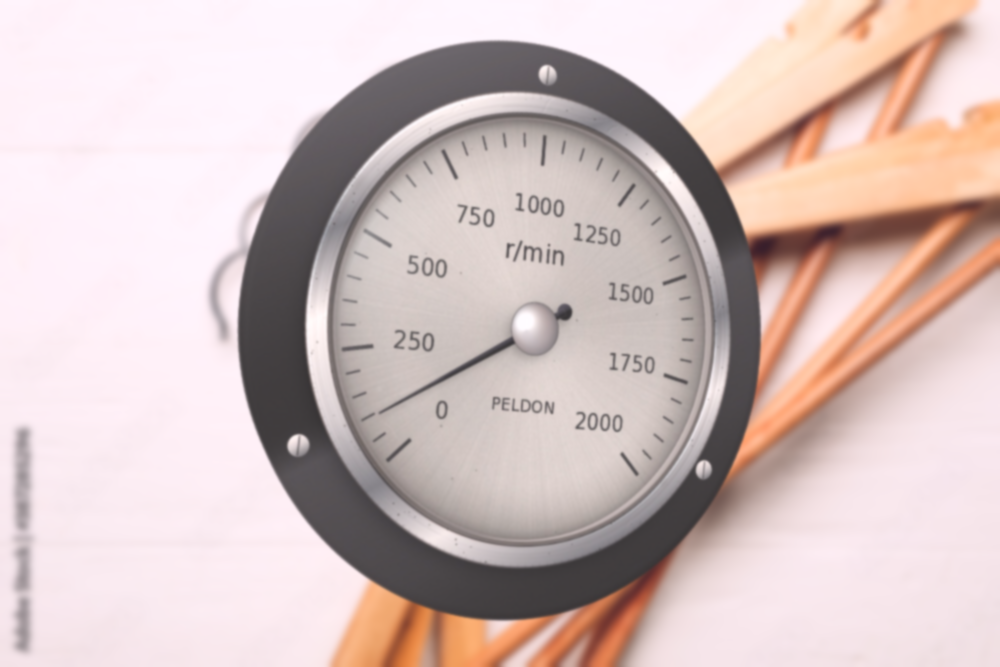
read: 100 rpm
